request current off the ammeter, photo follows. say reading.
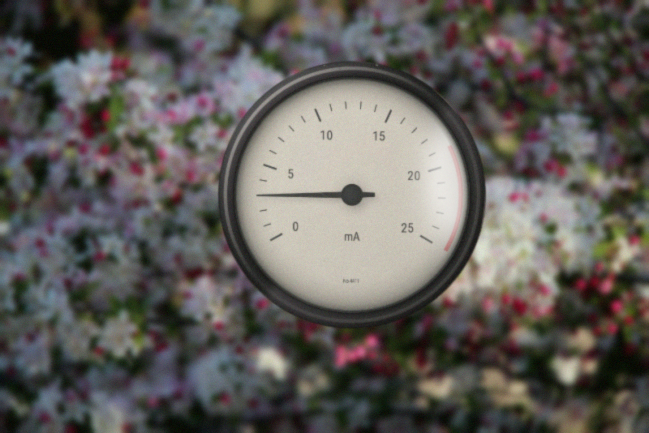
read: 3 mA
